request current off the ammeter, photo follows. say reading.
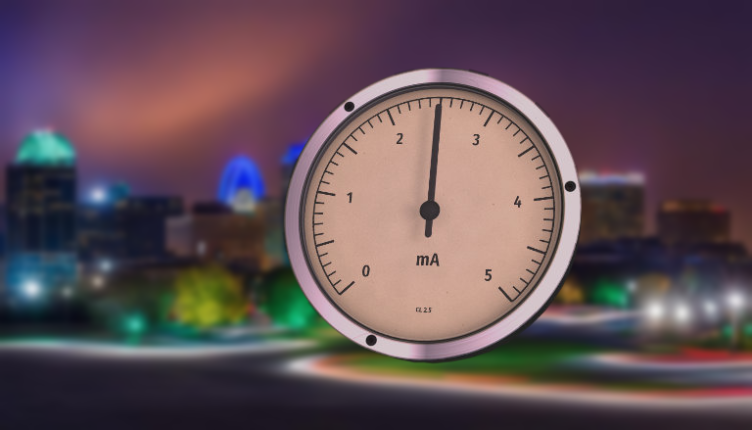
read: 2.5 mA
